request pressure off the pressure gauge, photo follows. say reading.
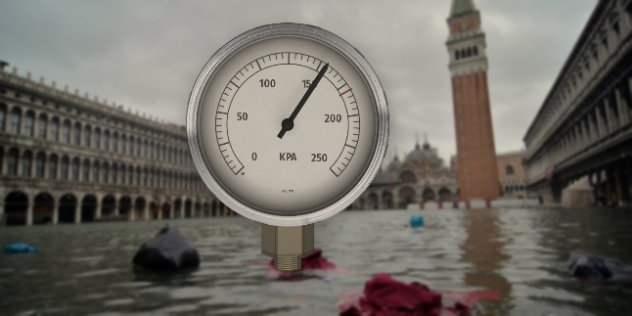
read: 155 kPa
